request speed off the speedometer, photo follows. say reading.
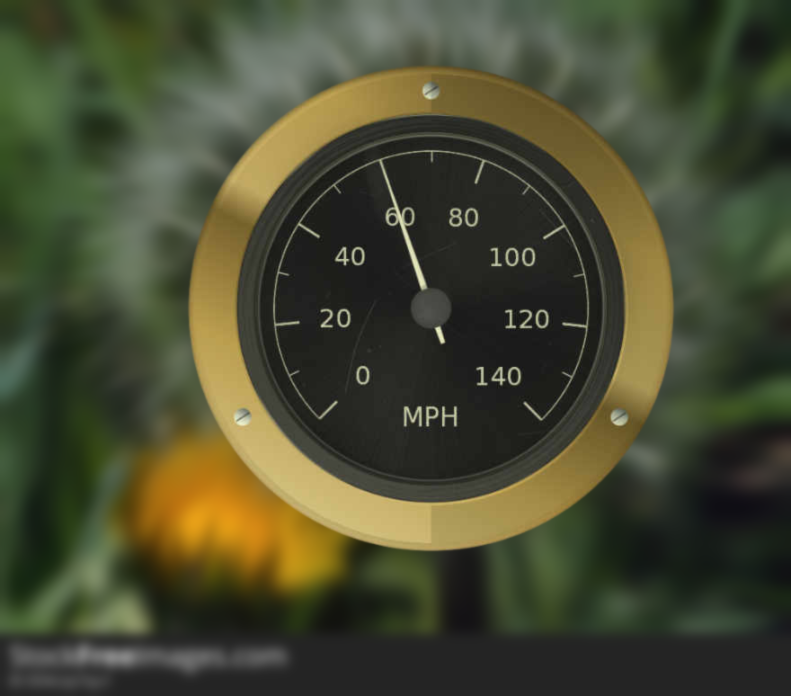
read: 60 mph
